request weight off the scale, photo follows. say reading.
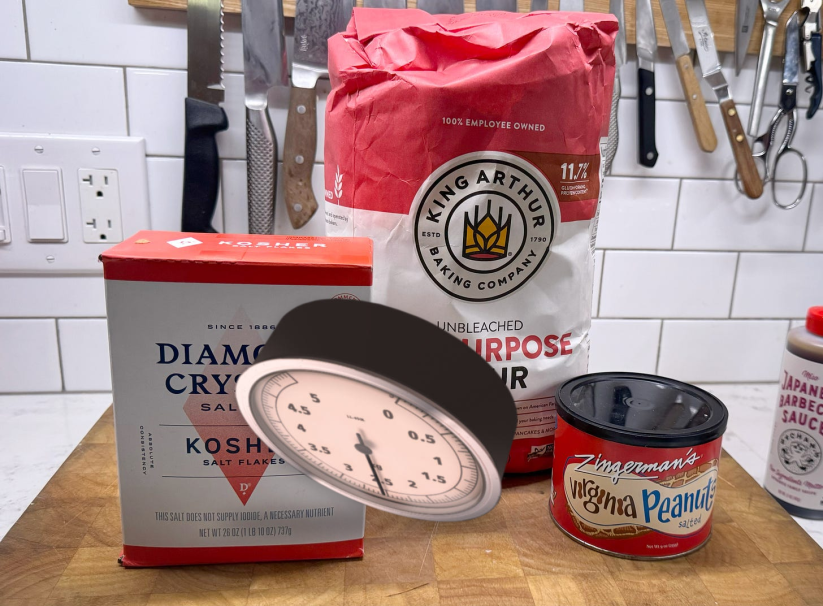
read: 2.5 kg
